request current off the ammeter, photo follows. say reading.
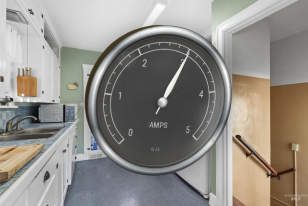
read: 3 A
